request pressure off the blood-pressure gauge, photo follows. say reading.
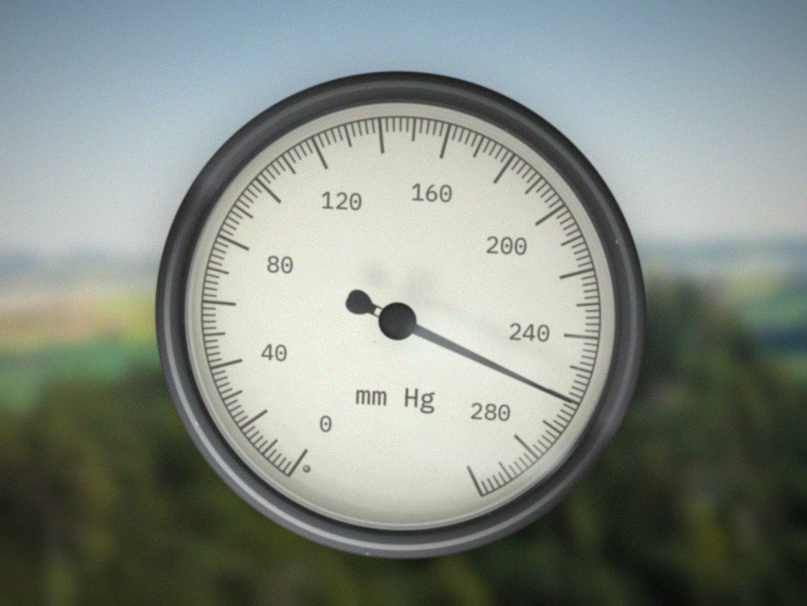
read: 260 mmHg
